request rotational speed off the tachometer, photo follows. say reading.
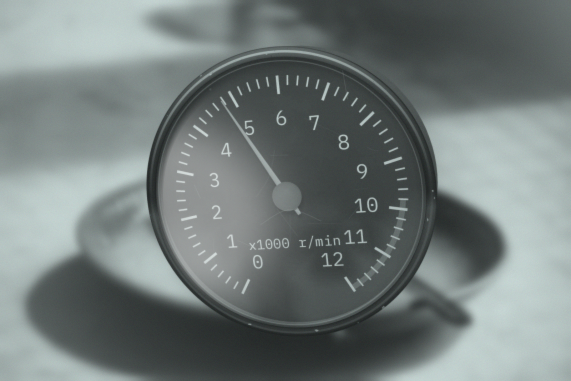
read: 4800 rpm
